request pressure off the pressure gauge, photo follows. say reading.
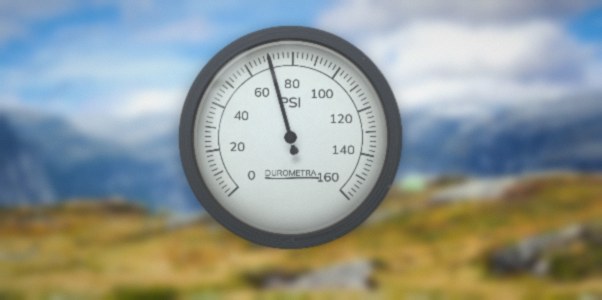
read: 70 psi
